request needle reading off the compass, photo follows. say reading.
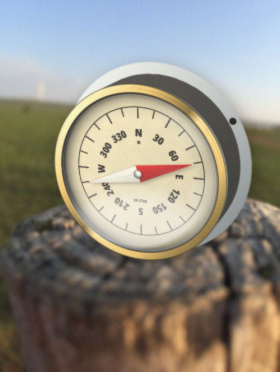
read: 75 °
